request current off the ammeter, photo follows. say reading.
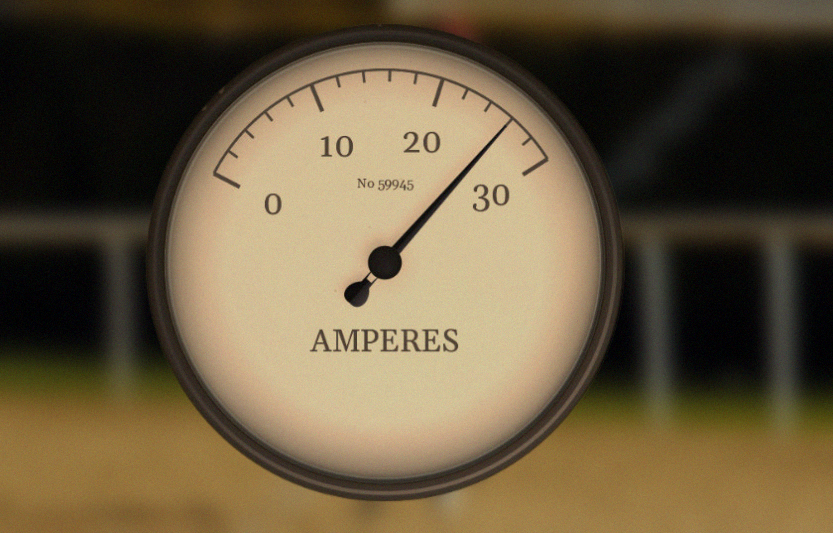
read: 26 A
